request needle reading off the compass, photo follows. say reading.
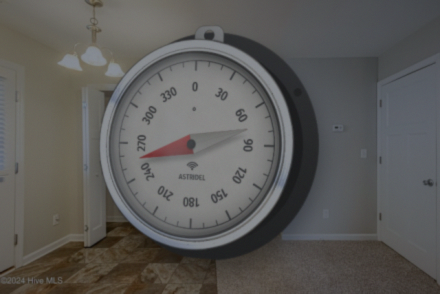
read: 255 °
